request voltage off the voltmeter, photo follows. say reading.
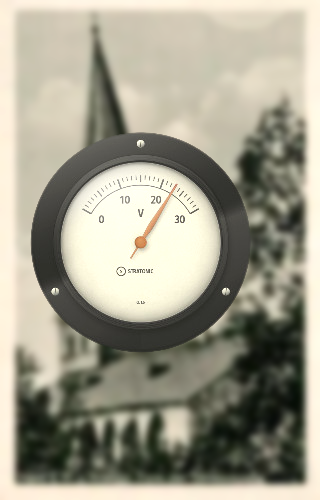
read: 23 V
